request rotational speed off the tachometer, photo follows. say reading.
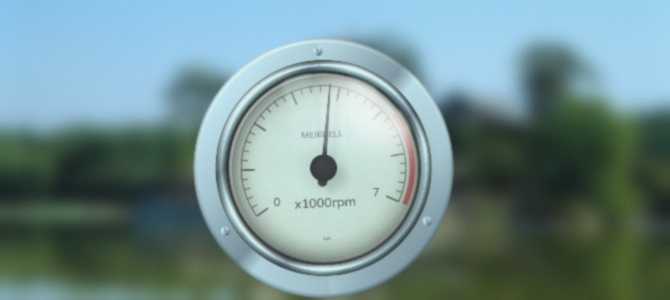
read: 3800 rpm
